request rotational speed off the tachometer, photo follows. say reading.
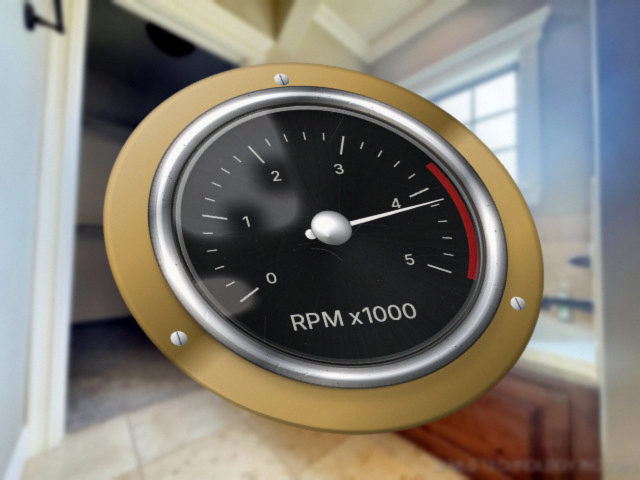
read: 4200 rpm
